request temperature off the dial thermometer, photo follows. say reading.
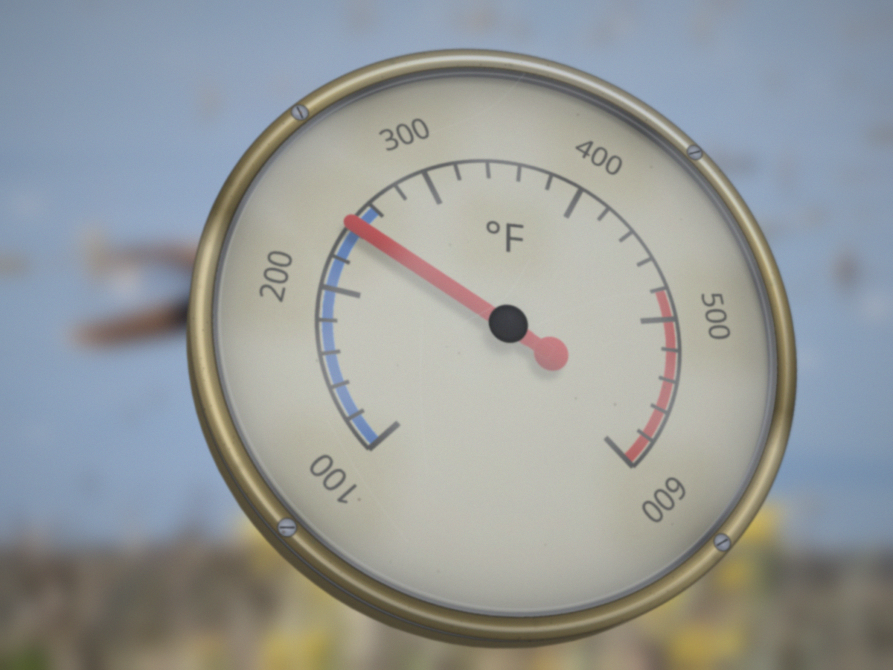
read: 240 °F
